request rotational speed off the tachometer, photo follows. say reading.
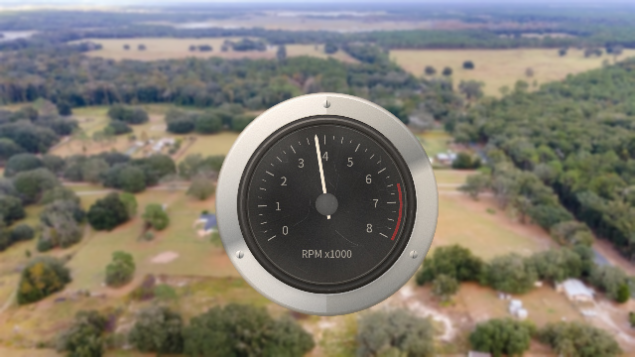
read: 3750 rpm
